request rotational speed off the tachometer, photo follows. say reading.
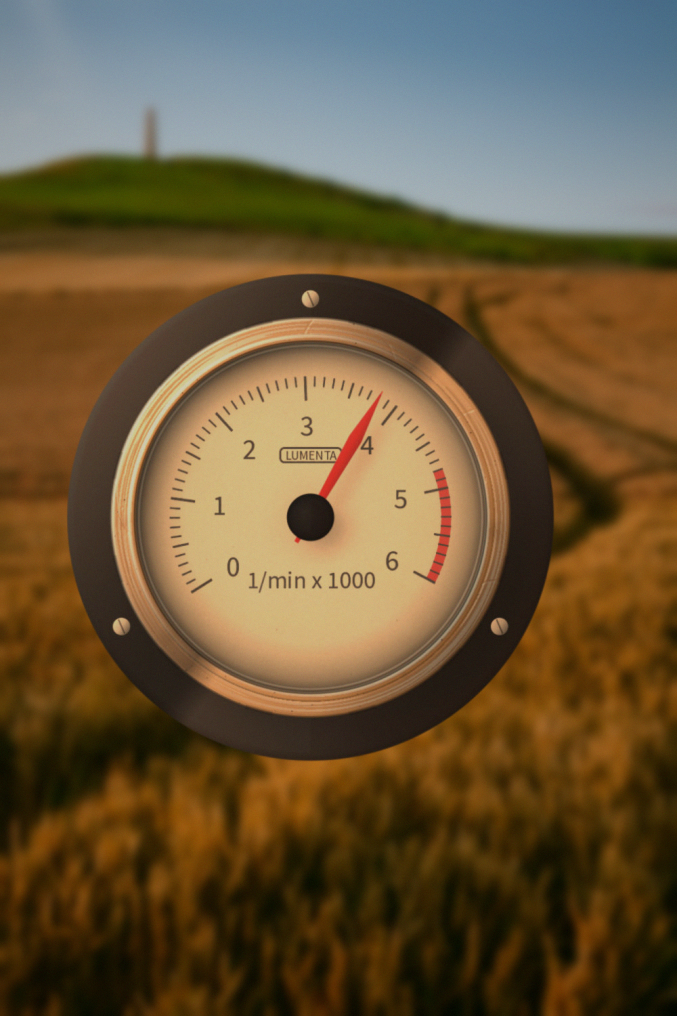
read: 3800 rpm
